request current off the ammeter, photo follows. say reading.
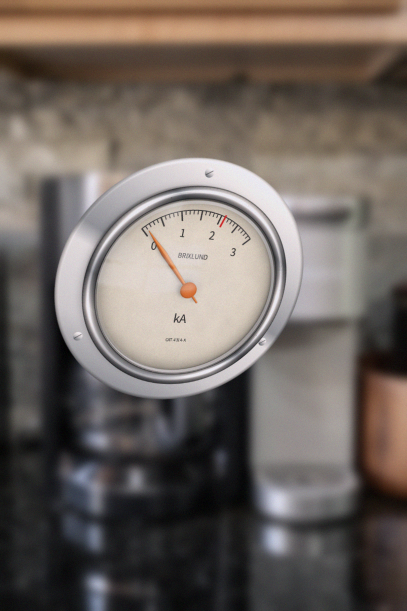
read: 0.1 kA
